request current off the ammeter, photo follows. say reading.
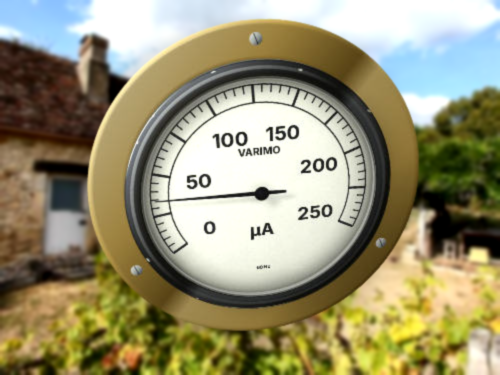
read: 35 µA
